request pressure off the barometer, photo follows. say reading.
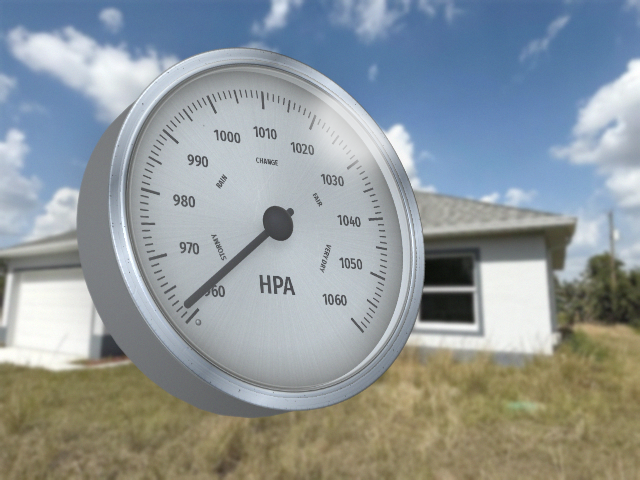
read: 962 hPa
